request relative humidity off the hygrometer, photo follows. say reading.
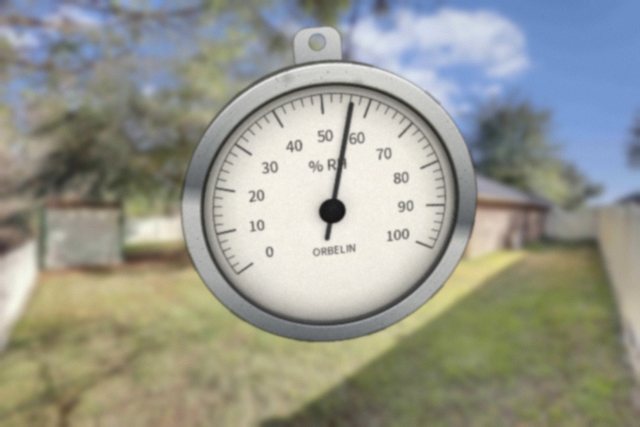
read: 56 %
